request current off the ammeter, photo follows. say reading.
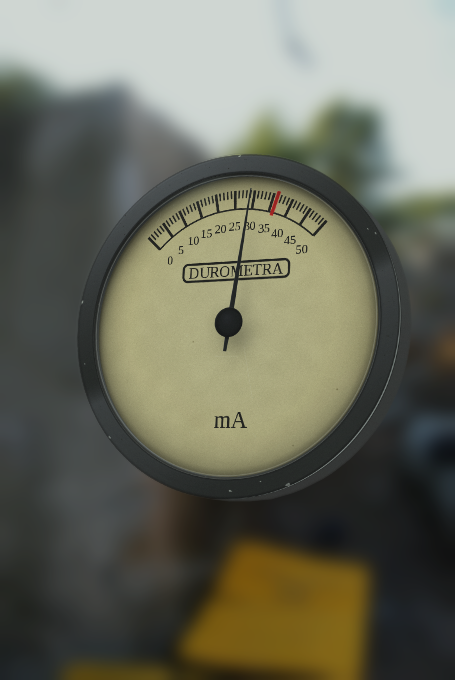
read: 30 mA
